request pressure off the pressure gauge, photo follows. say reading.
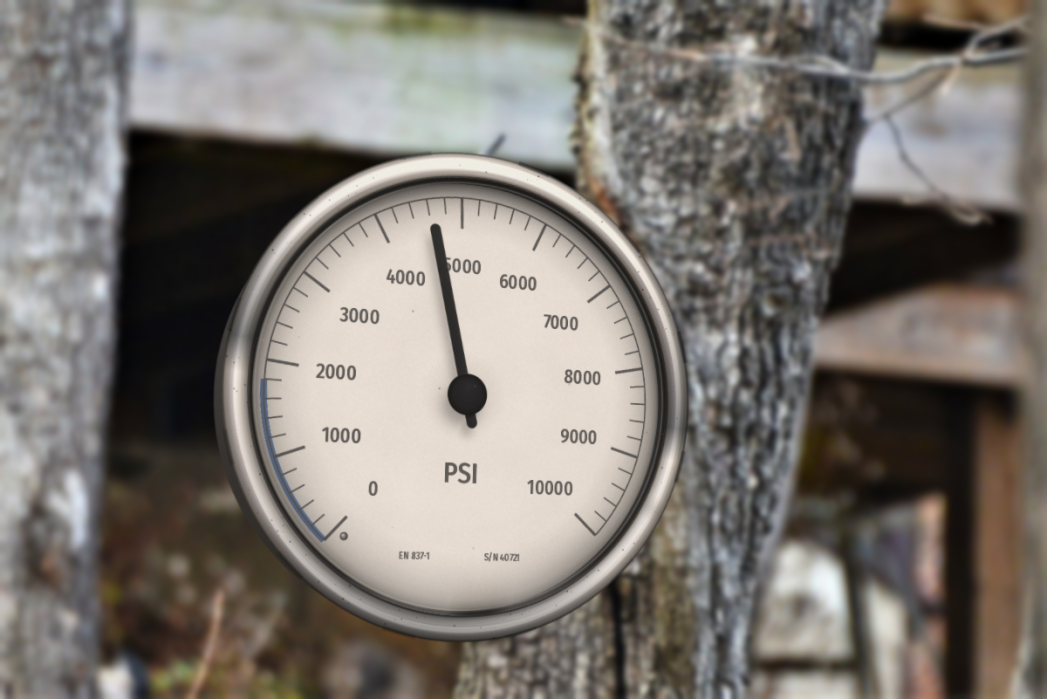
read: 4600 psi
